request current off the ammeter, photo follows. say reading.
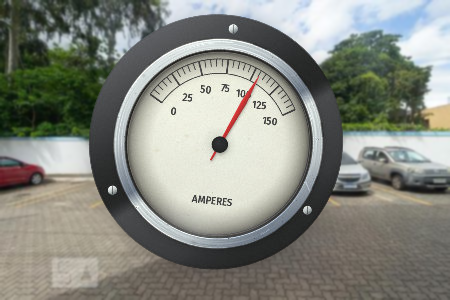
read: 105 A
